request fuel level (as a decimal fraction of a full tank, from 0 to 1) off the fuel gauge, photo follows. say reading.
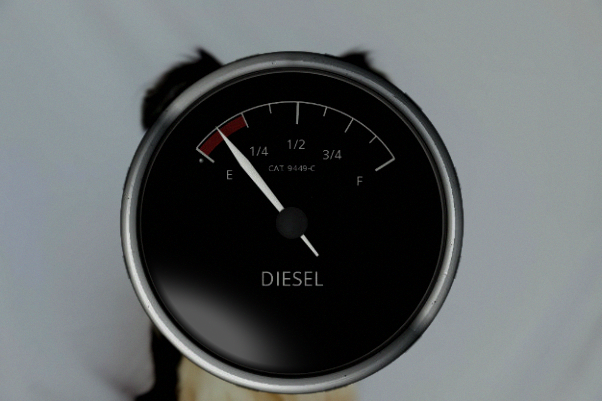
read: 0.125
